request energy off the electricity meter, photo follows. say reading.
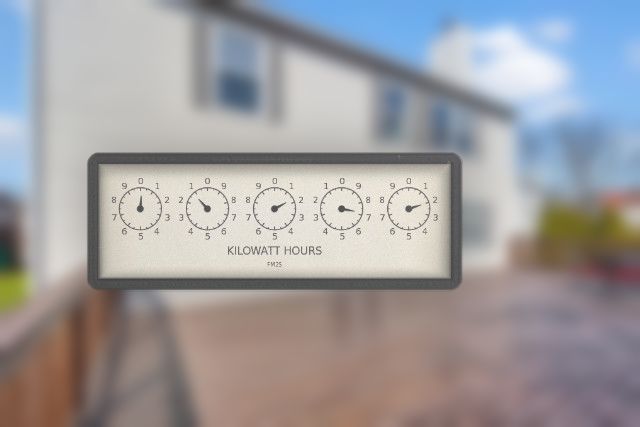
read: 1172 kWh
